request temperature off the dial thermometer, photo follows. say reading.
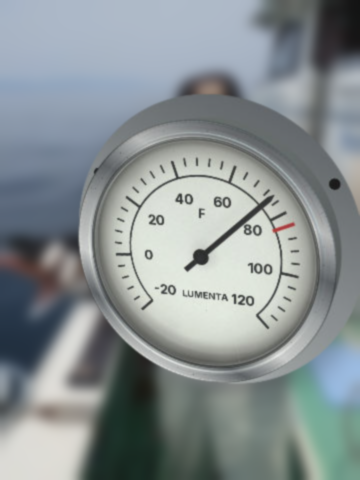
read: 74 °F
